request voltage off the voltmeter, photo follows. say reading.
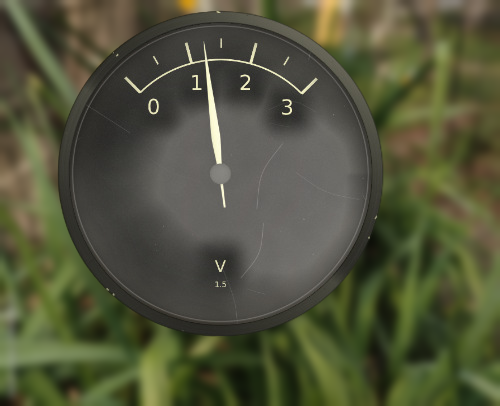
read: 1.25 V
